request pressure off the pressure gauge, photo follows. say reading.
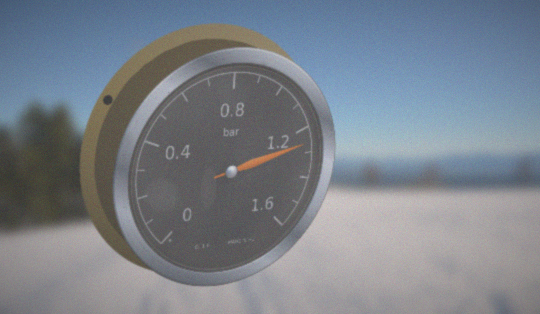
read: 1.25 bar
